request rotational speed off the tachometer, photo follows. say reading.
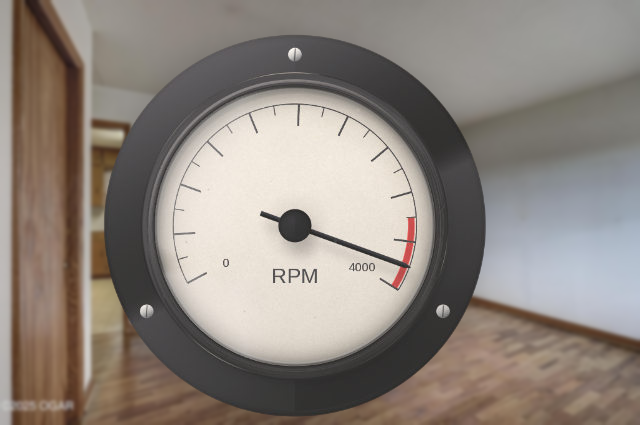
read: 3800 rpm
